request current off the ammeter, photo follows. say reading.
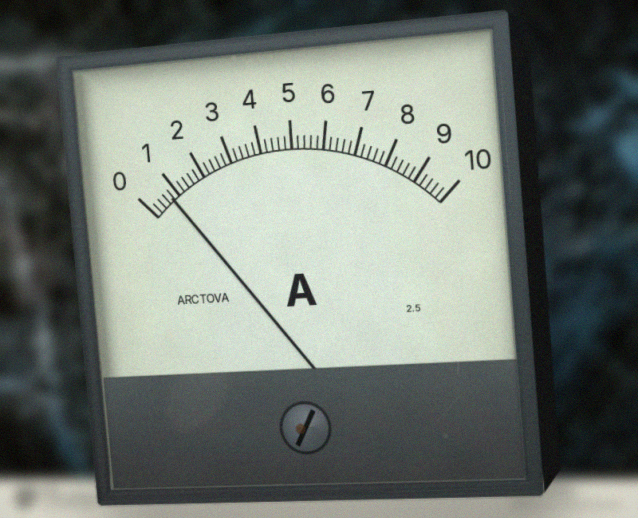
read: 0.8 A
